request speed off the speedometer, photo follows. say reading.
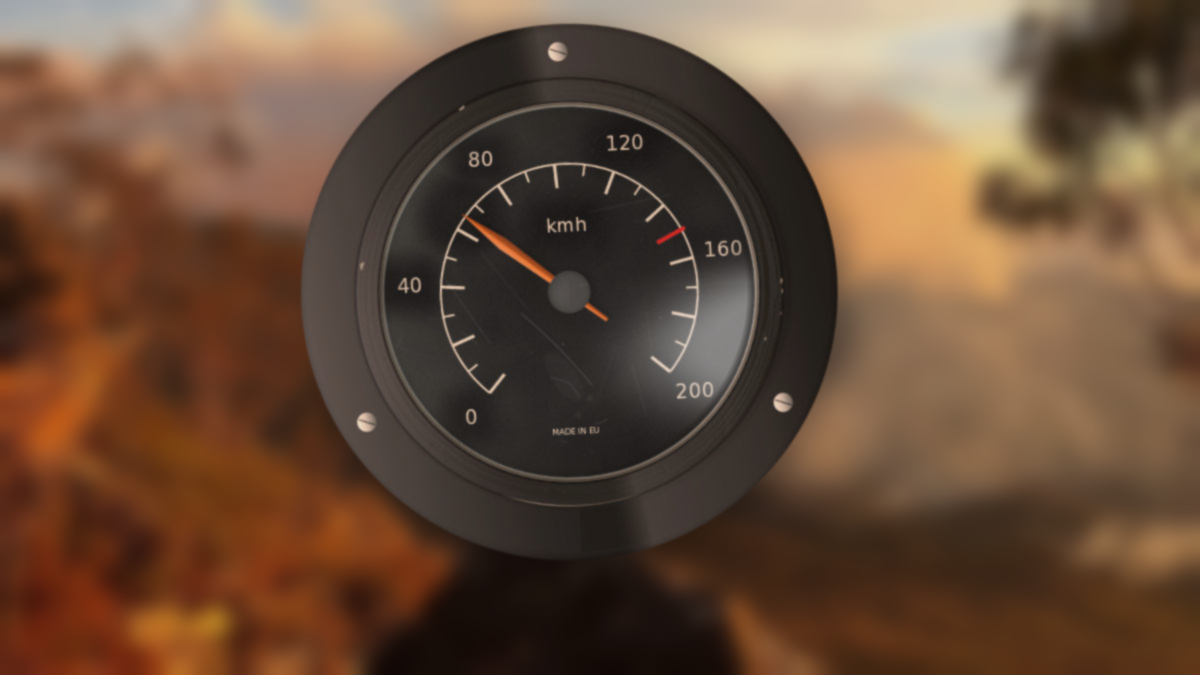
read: 65 km/h
